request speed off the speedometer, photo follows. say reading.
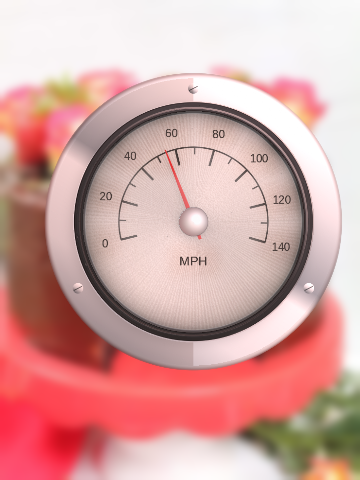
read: 55 mph
